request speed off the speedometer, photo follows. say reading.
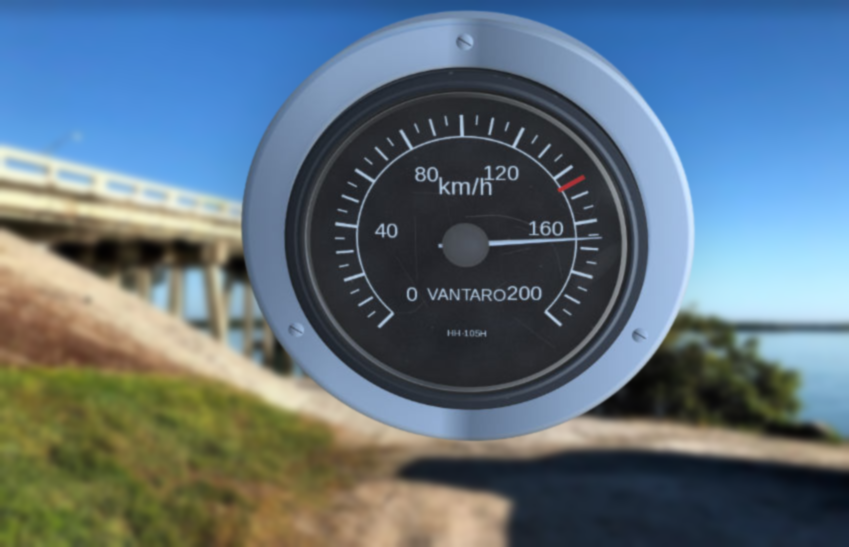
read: 165 km/h
